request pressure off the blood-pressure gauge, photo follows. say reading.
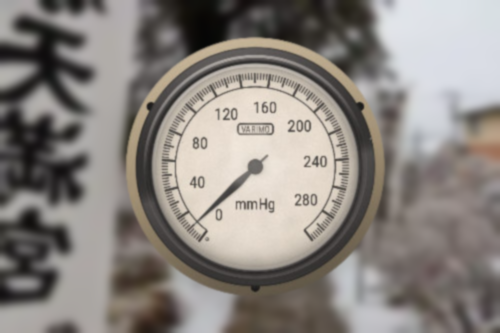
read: 10 mmHg
